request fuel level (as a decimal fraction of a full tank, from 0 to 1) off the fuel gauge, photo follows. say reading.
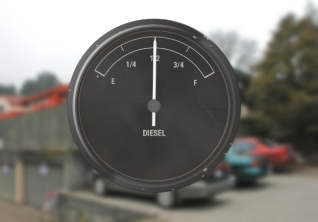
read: 0.5
